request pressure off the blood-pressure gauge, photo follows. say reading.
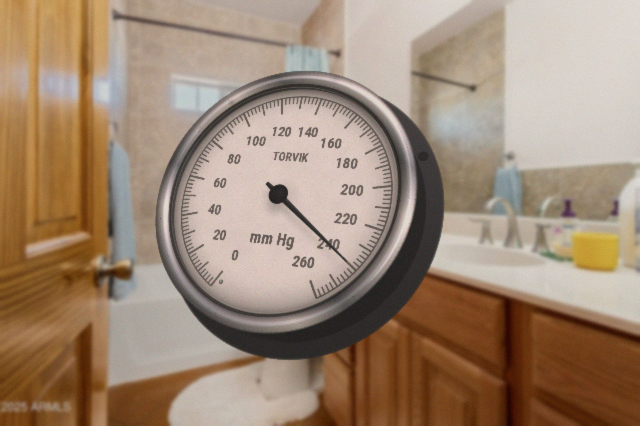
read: 240 mmHg
